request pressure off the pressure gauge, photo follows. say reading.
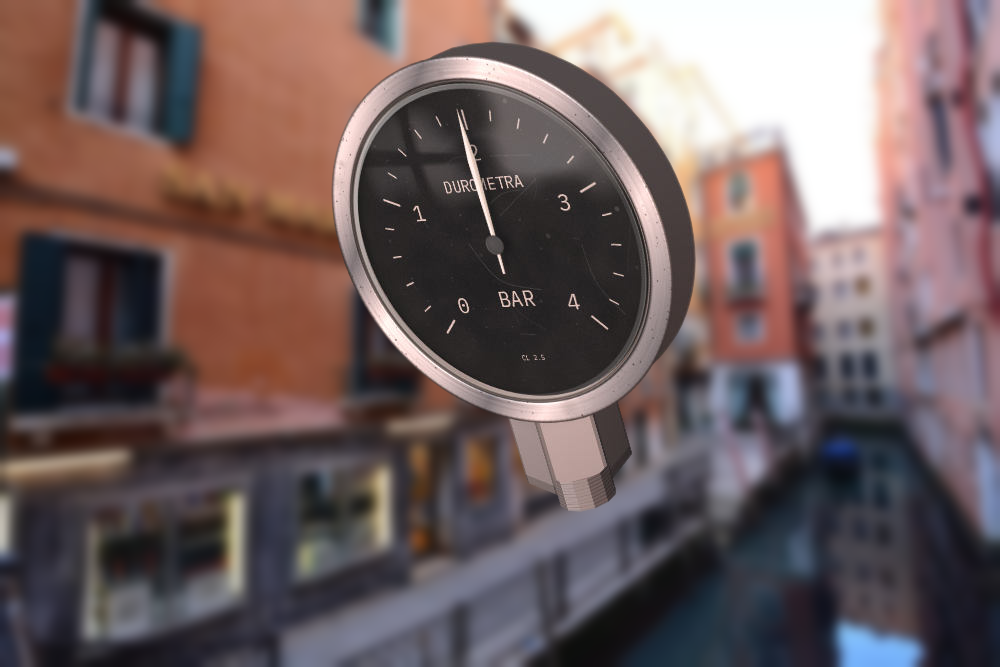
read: 2 bar
